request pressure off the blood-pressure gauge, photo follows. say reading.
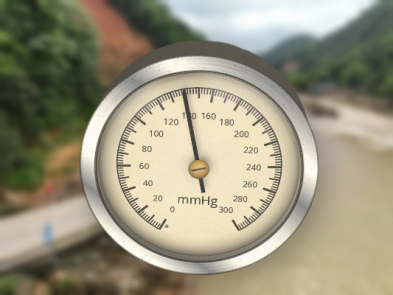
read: 140 mmHg
